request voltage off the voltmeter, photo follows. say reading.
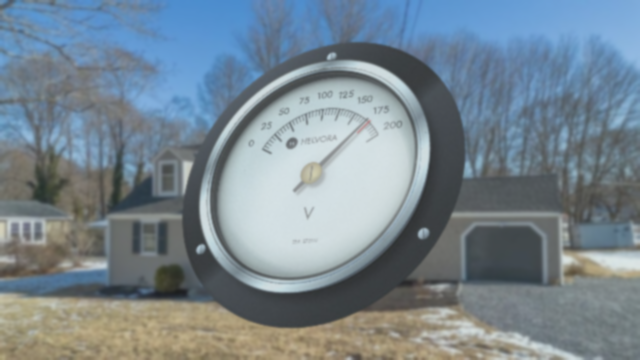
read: 175 V
